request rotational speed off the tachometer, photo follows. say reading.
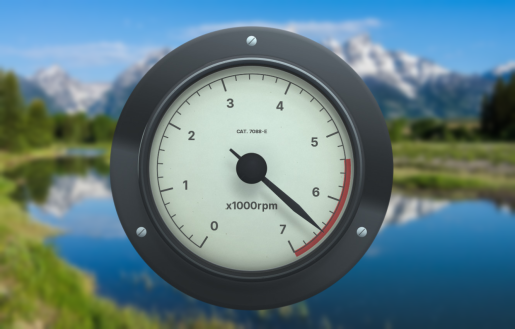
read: 6500 rpm
